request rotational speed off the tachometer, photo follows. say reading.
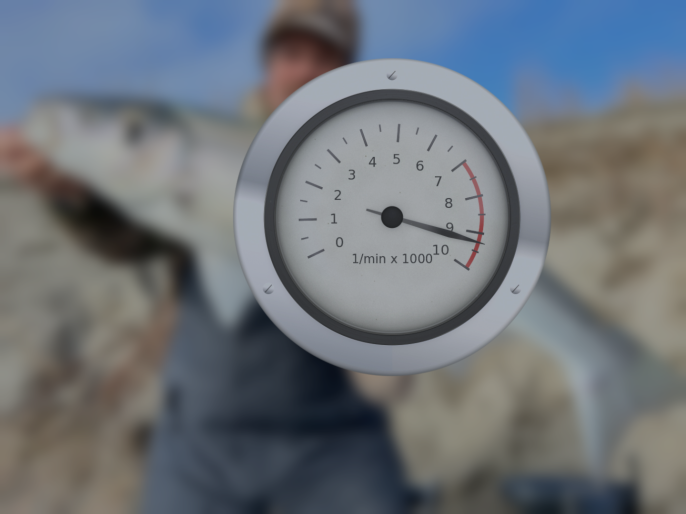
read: 9250 rpm
